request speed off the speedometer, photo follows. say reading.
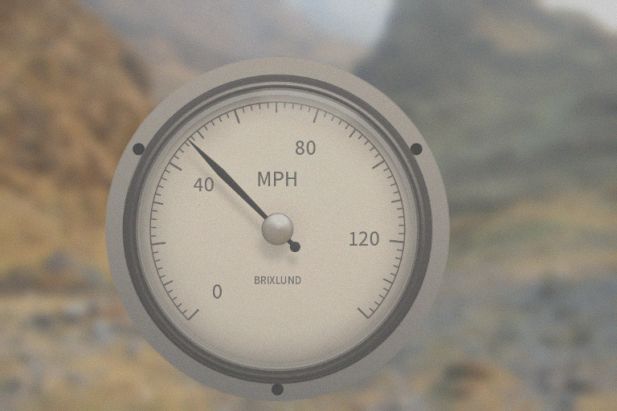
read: 47 mph
